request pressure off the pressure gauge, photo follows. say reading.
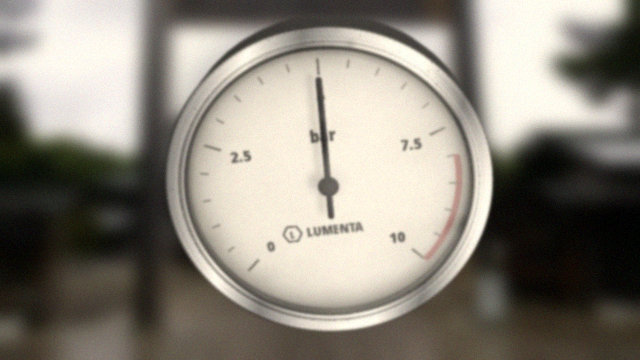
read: 5 bar
